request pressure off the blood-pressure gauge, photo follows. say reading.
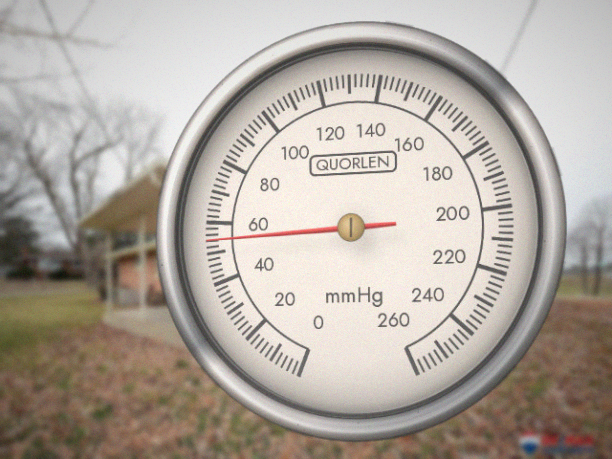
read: 54 mmHg
